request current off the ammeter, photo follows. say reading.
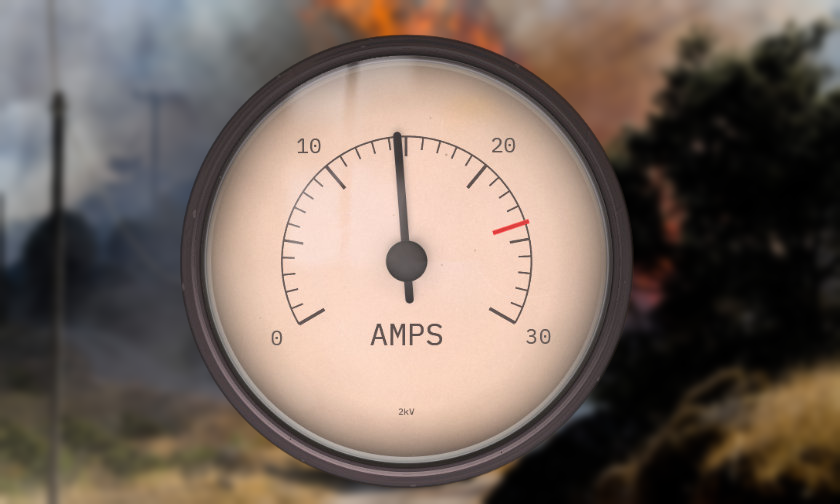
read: 14.5 A
